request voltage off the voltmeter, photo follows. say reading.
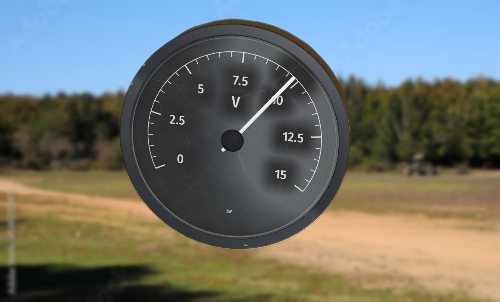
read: 9.75 V
